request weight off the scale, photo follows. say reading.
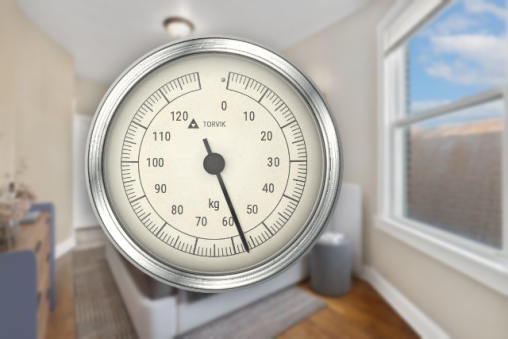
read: 57 kg
